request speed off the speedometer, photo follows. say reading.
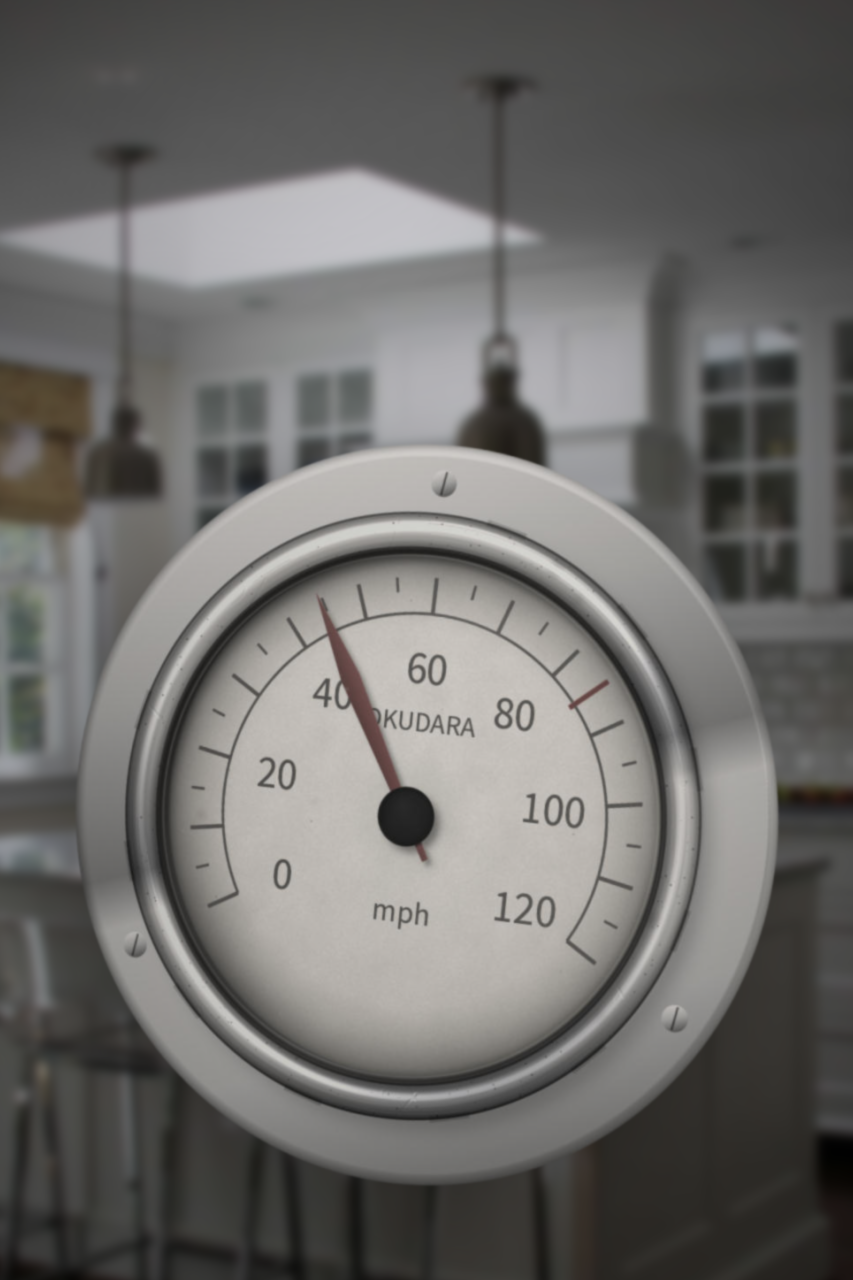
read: 45 mph
